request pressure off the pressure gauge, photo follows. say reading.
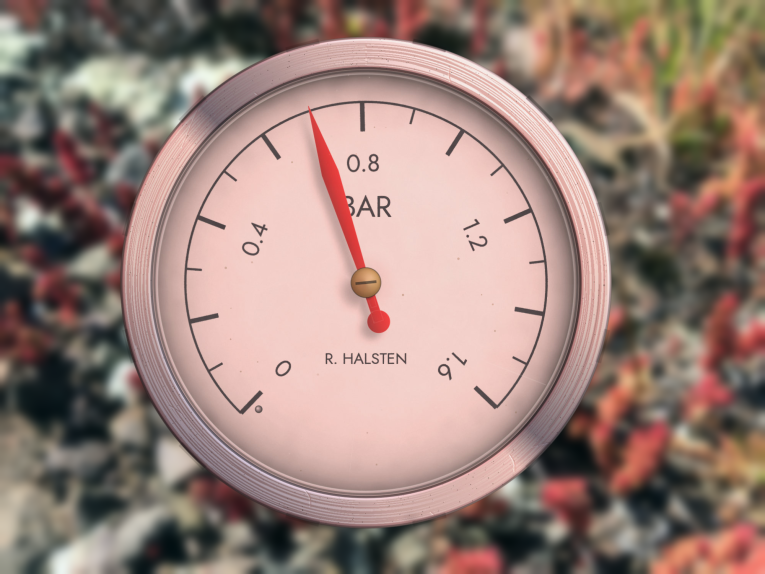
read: 0.7 bar
